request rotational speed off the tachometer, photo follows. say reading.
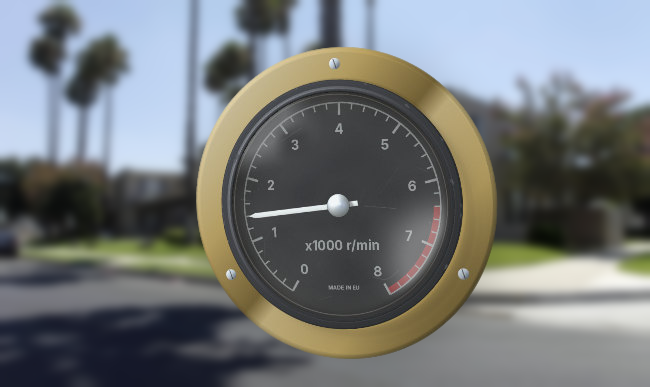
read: 1400 rpm
